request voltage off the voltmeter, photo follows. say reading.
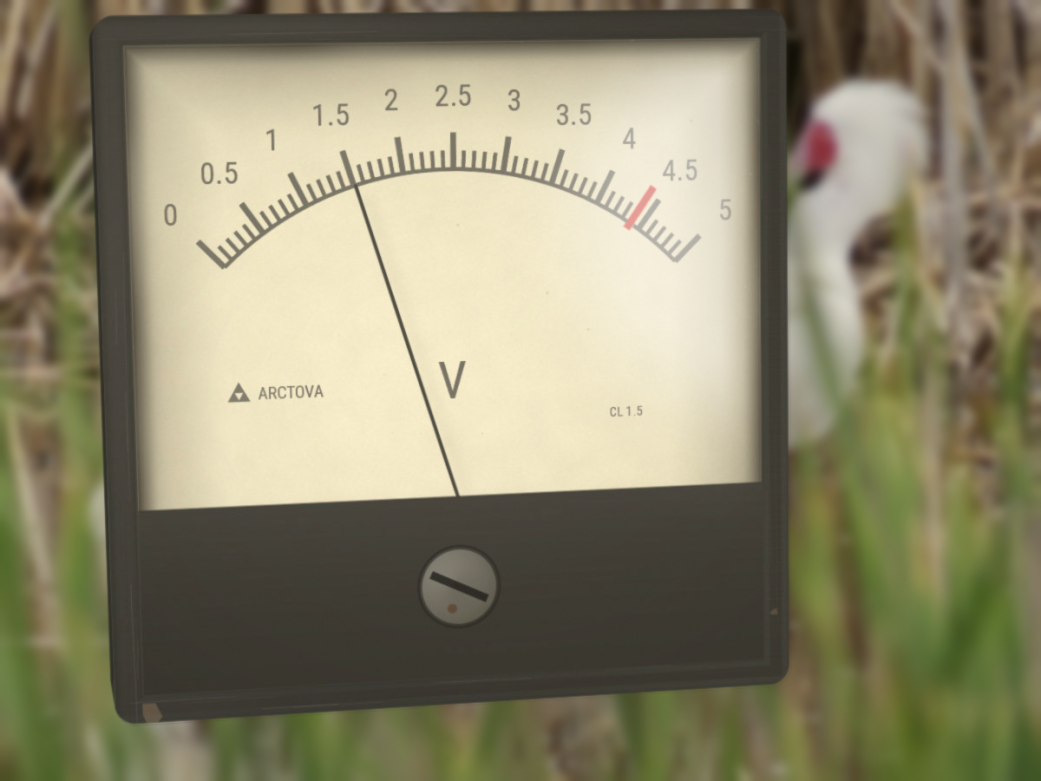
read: 1.5 V
